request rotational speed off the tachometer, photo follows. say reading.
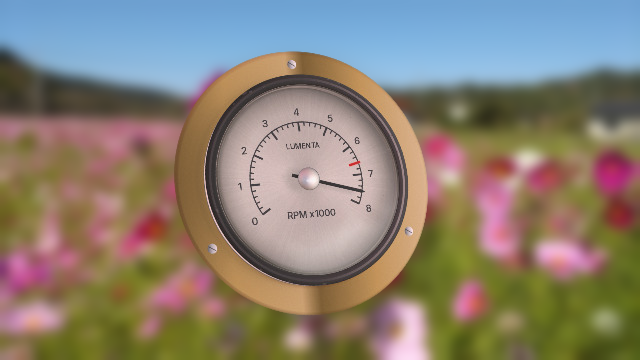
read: 7600 rpm
